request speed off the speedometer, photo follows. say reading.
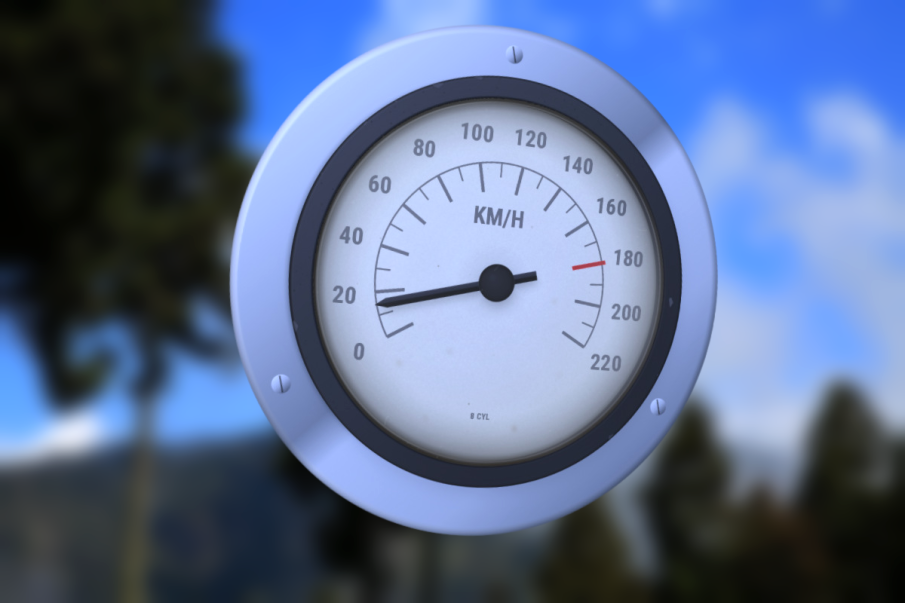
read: 15 km/h
